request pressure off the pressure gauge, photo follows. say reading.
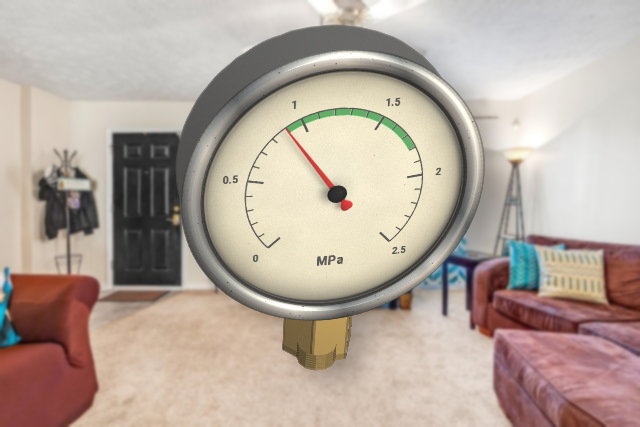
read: 0.9 MPa
